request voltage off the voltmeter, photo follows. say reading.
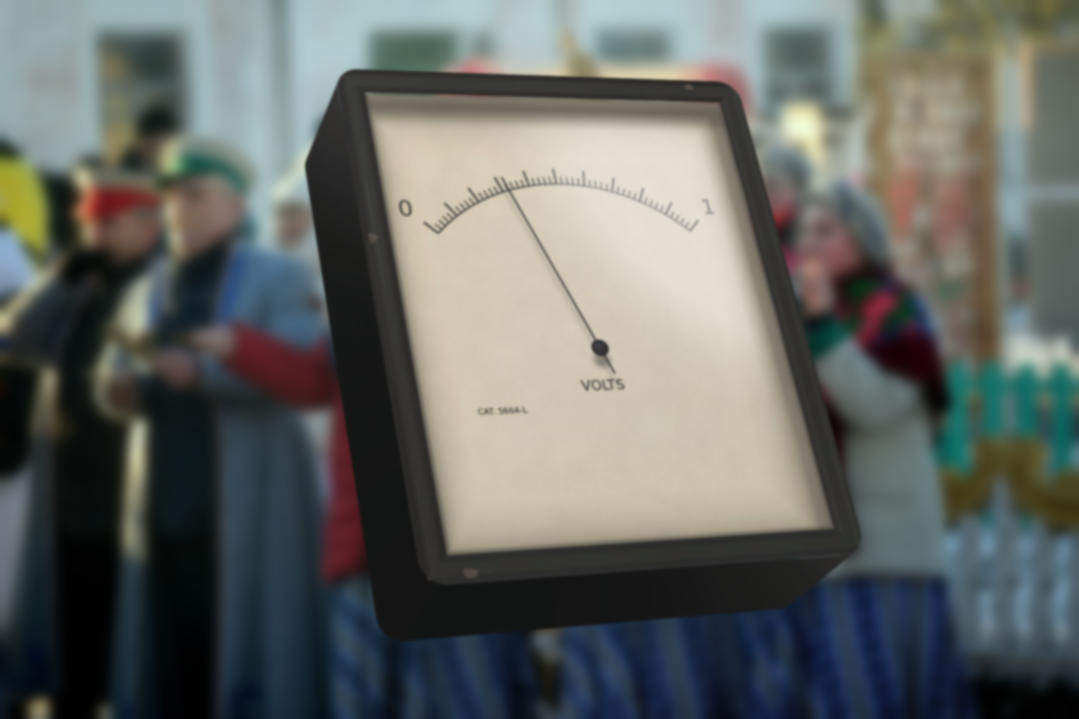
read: 0.3 V
